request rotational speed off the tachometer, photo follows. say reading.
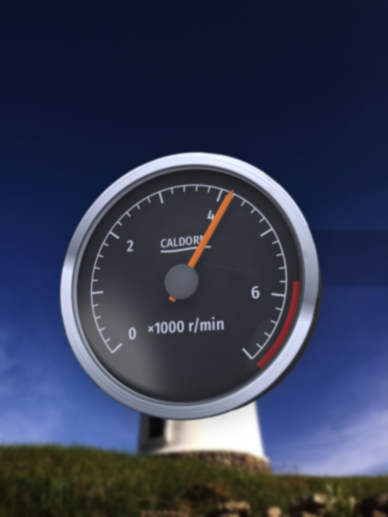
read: 4200 rpm
